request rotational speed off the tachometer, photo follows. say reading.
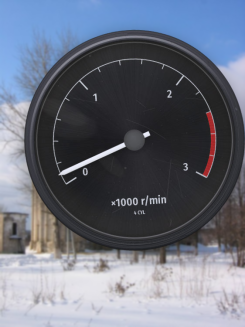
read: 100 rpm
